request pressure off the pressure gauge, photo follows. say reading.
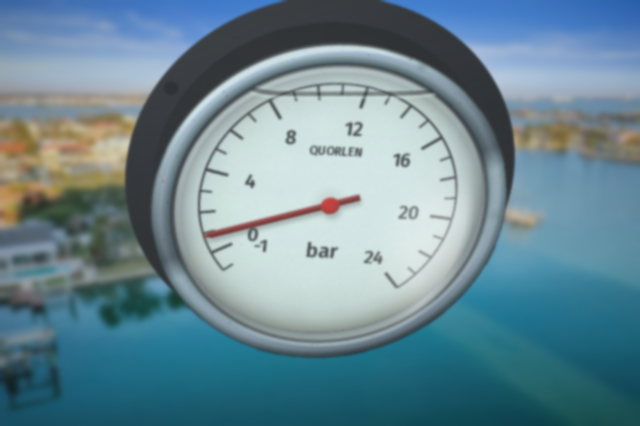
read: 1 bar
